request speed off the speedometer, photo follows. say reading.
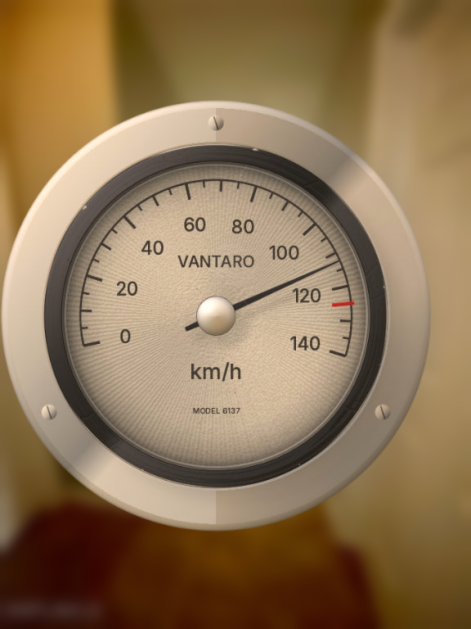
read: 112.5 km/h
